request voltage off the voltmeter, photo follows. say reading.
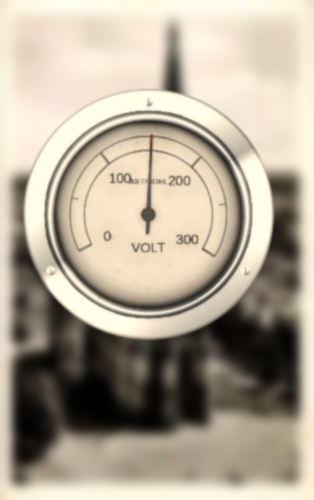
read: 150 V
